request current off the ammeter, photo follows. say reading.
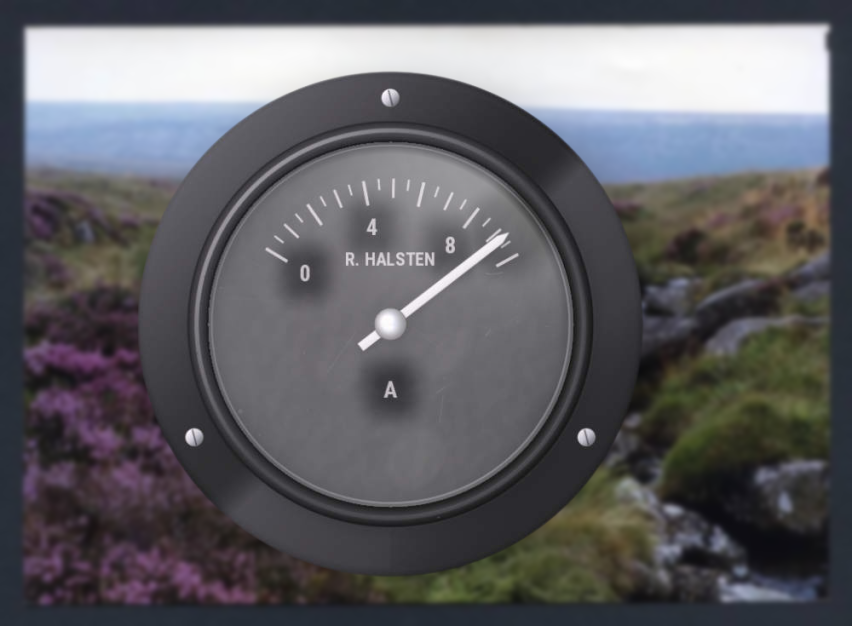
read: 9.25 A
